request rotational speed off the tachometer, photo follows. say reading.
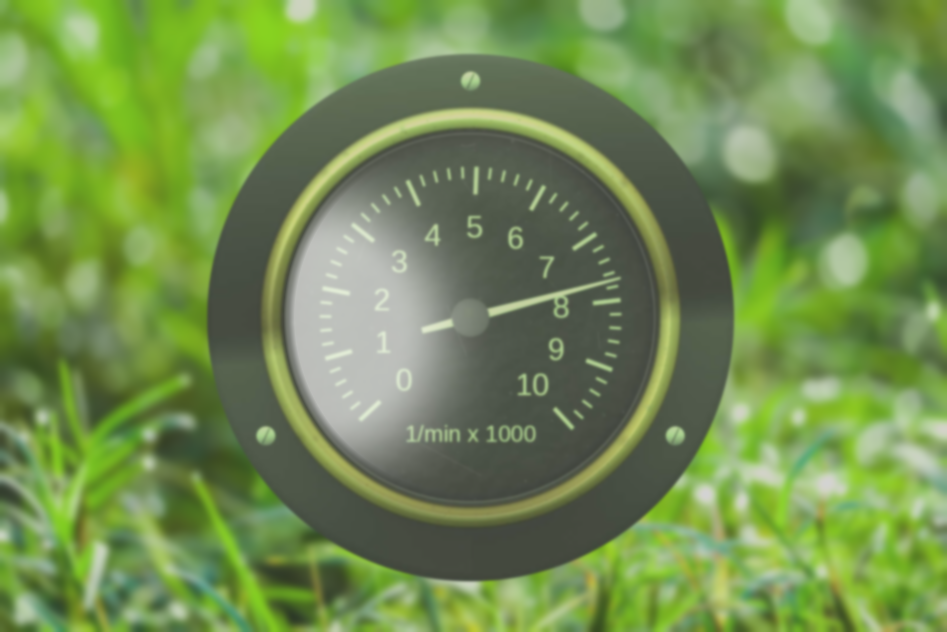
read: 7700 rpm
